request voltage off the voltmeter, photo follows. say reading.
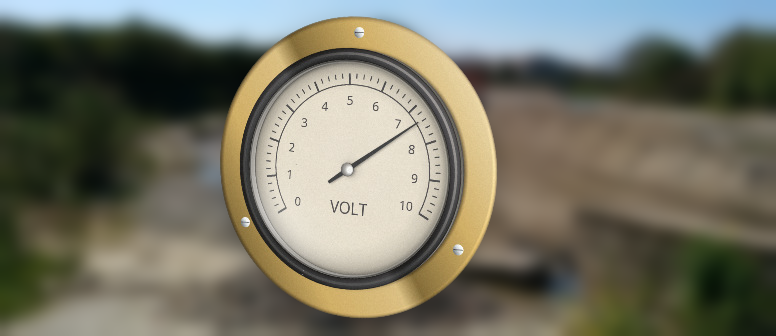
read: 7.4 V
